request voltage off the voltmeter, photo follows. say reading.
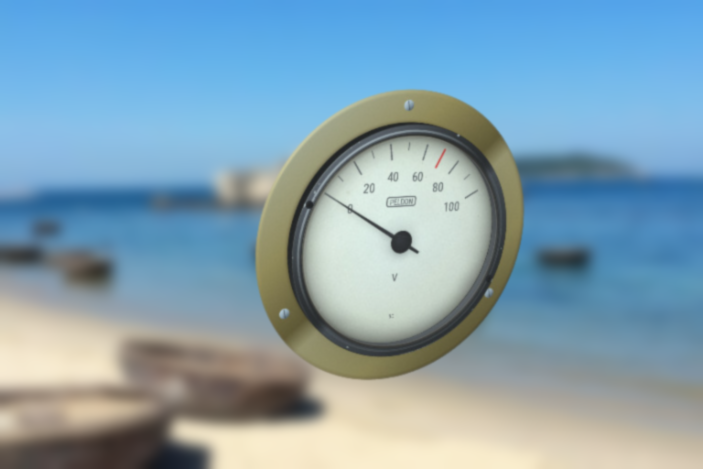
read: 0 V
